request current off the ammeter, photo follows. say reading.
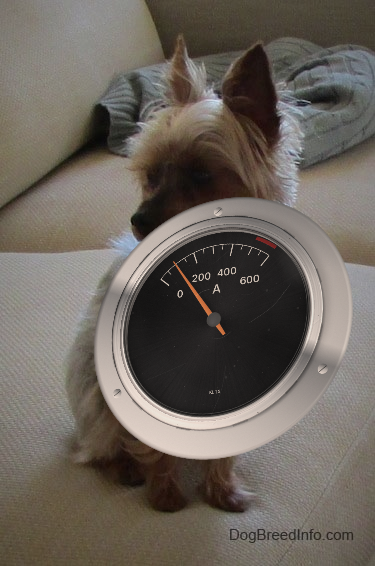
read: 100 A
